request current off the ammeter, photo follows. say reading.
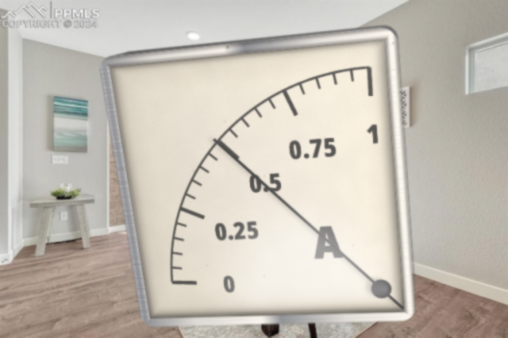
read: 0.5 A
